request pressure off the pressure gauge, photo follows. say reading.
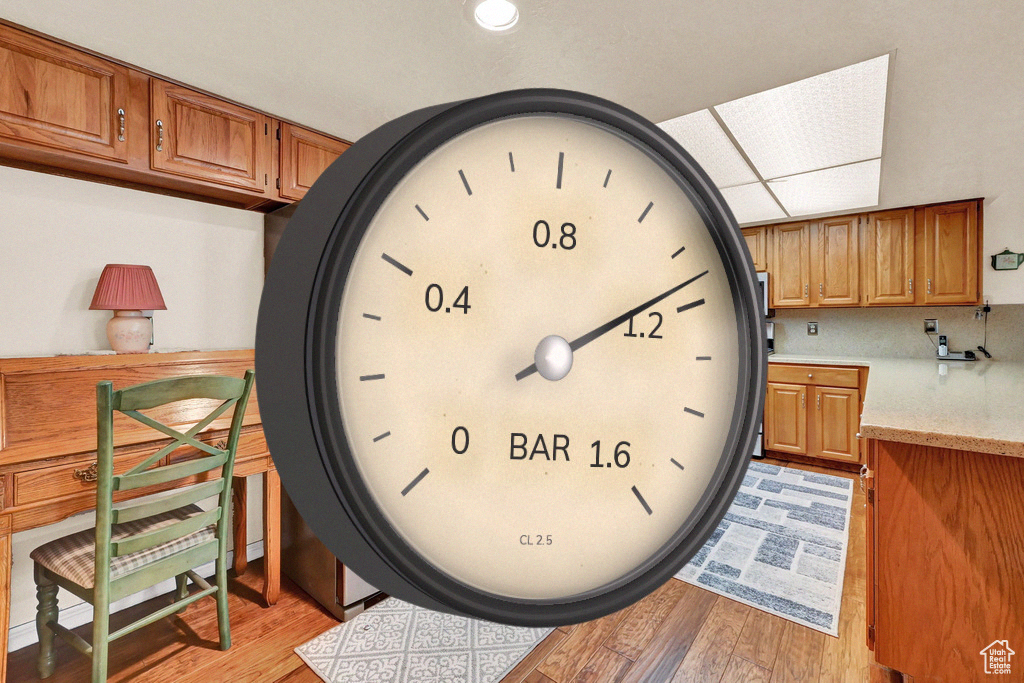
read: 1.15 bar
